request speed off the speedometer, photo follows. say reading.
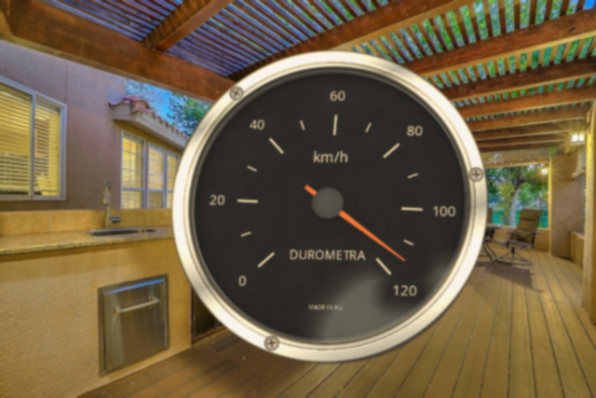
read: 115 km/h
